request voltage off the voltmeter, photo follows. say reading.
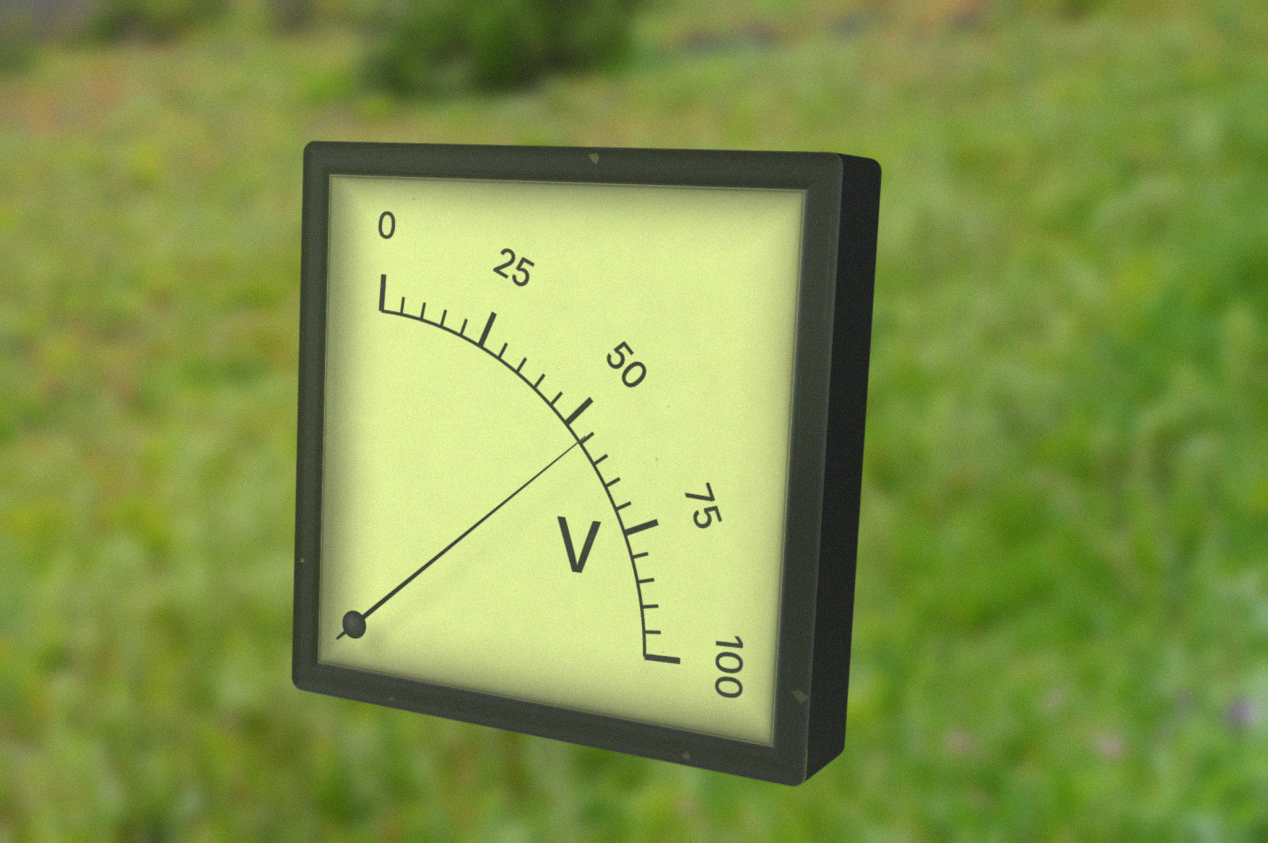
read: 55 V
